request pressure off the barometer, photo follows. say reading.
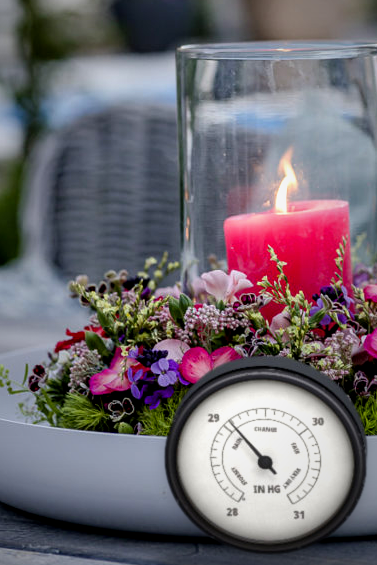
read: 29.1 inHg
